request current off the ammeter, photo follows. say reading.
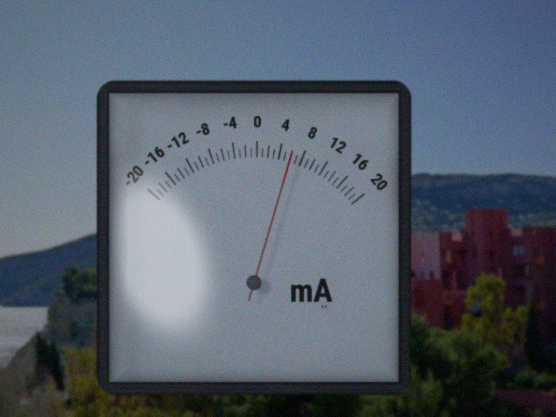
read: 6 mA
